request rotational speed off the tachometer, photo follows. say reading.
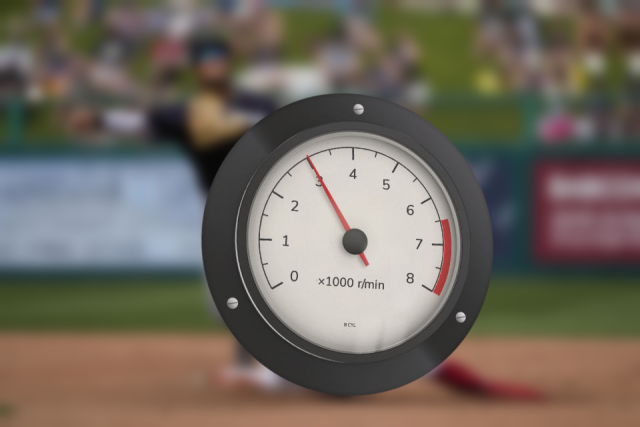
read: 3000 rpm
